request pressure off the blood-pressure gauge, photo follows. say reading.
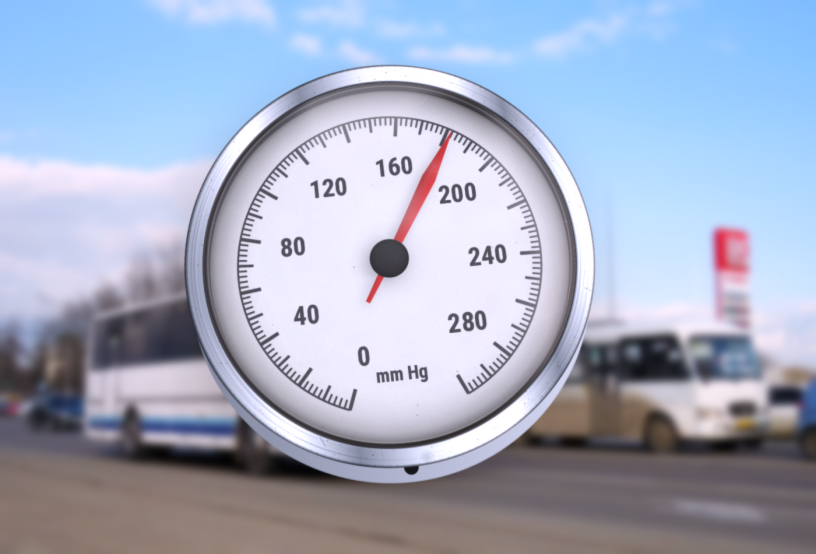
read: 182 mmHg
